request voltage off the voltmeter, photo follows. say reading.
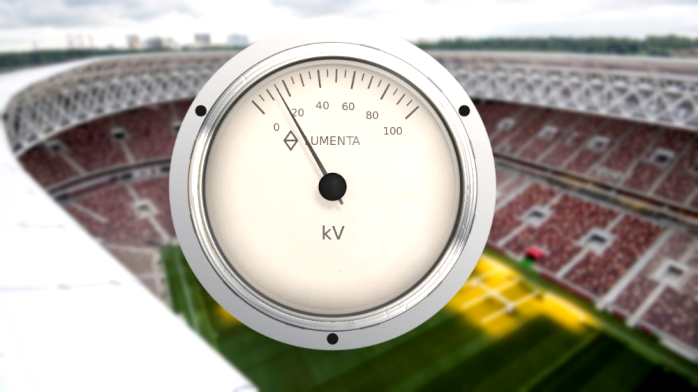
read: 15 kV
